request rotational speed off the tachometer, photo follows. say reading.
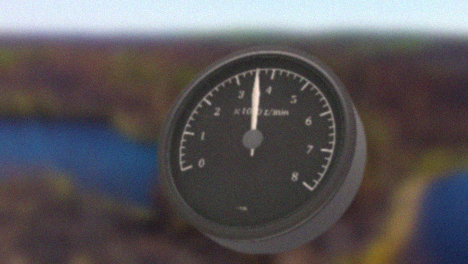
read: 3600 rpm
